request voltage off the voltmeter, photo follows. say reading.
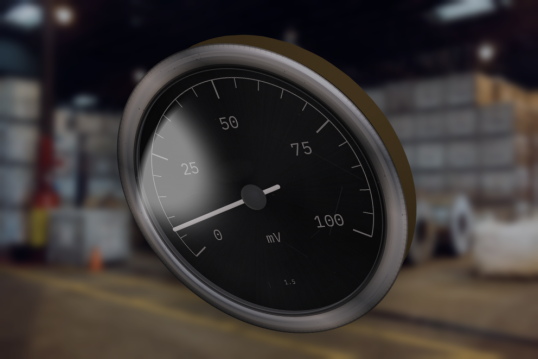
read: 7.5 mV
